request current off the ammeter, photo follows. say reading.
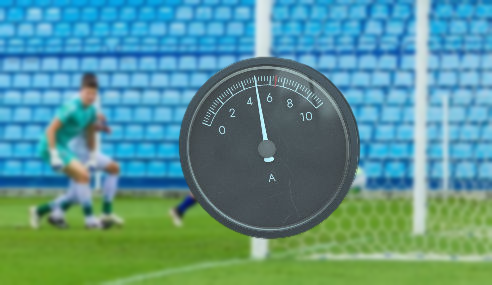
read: 5 A
